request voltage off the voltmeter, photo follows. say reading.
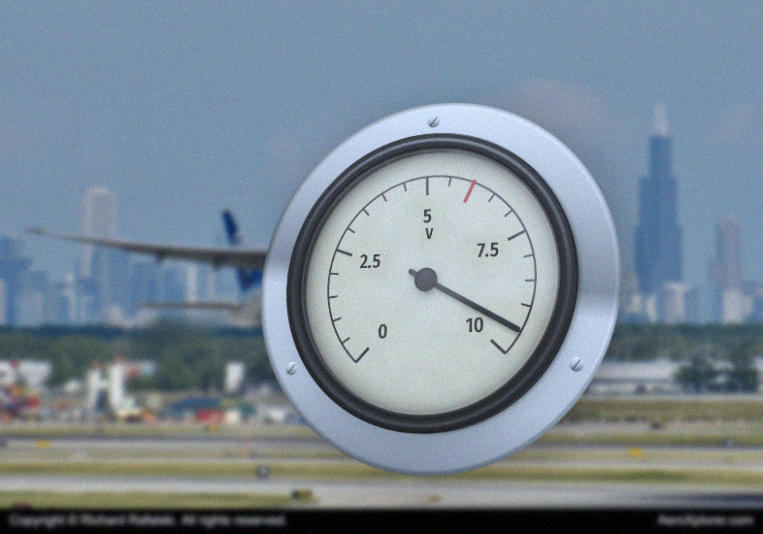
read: 9.5 V
